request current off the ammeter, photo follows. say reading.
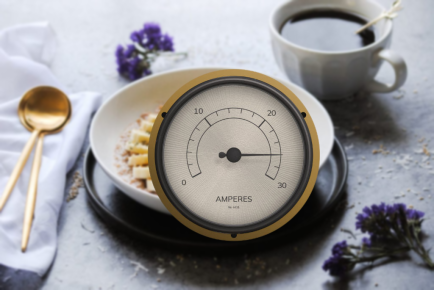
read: 26 A
